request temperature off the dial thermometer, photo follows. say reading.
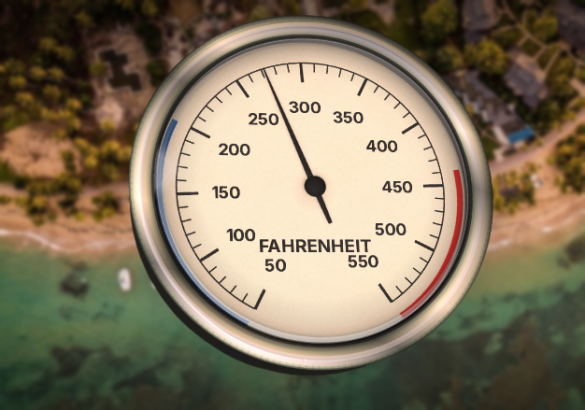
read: 270 °F
